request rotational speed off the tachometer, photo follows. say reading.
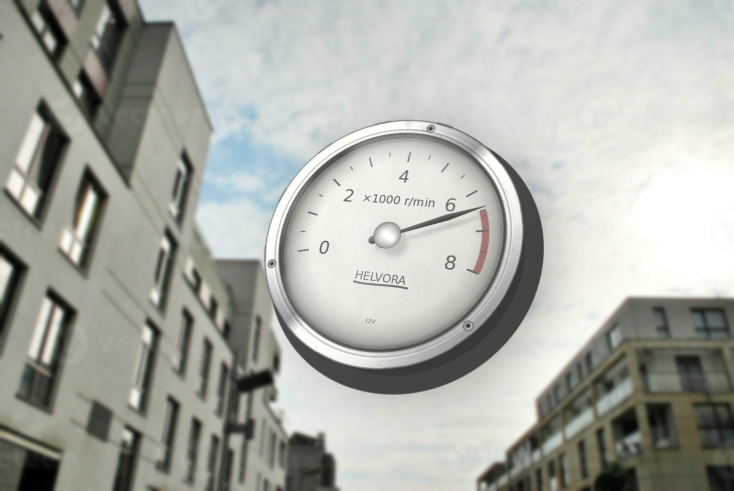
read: 6500 rpm
